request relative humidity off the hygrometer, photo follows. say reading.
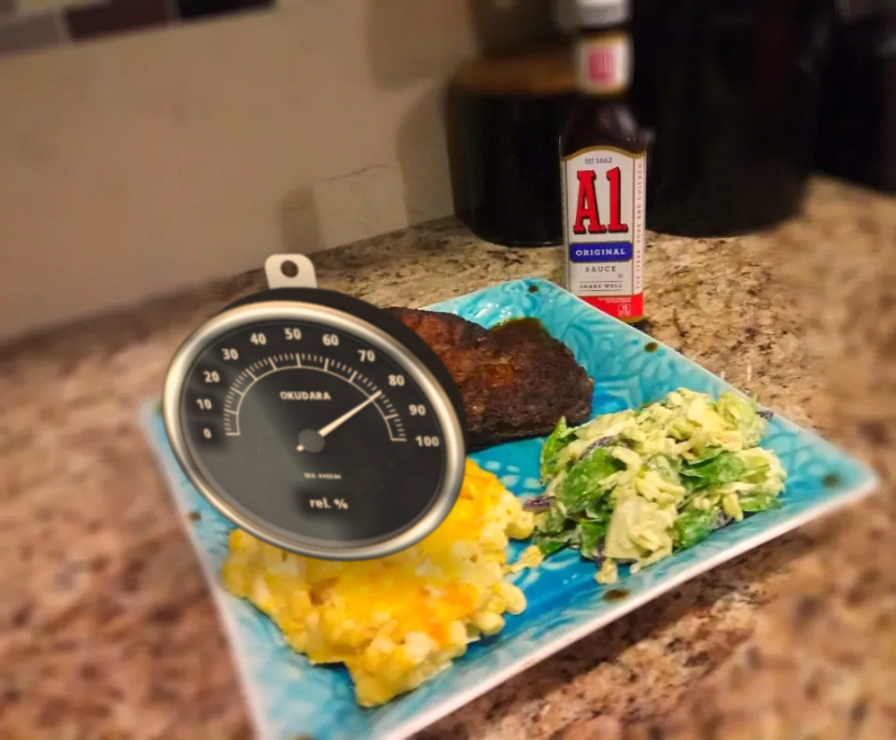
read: 80 %
